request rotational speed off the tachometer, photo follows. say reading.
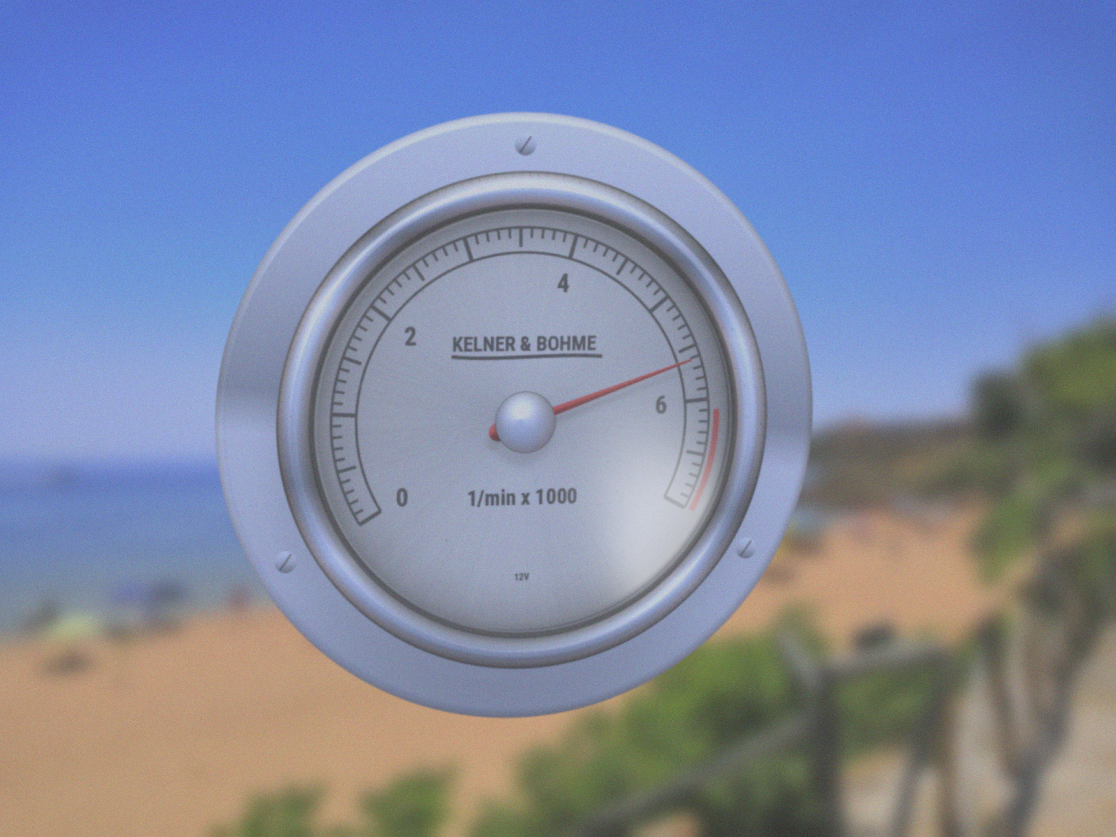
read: 5600 rpm
